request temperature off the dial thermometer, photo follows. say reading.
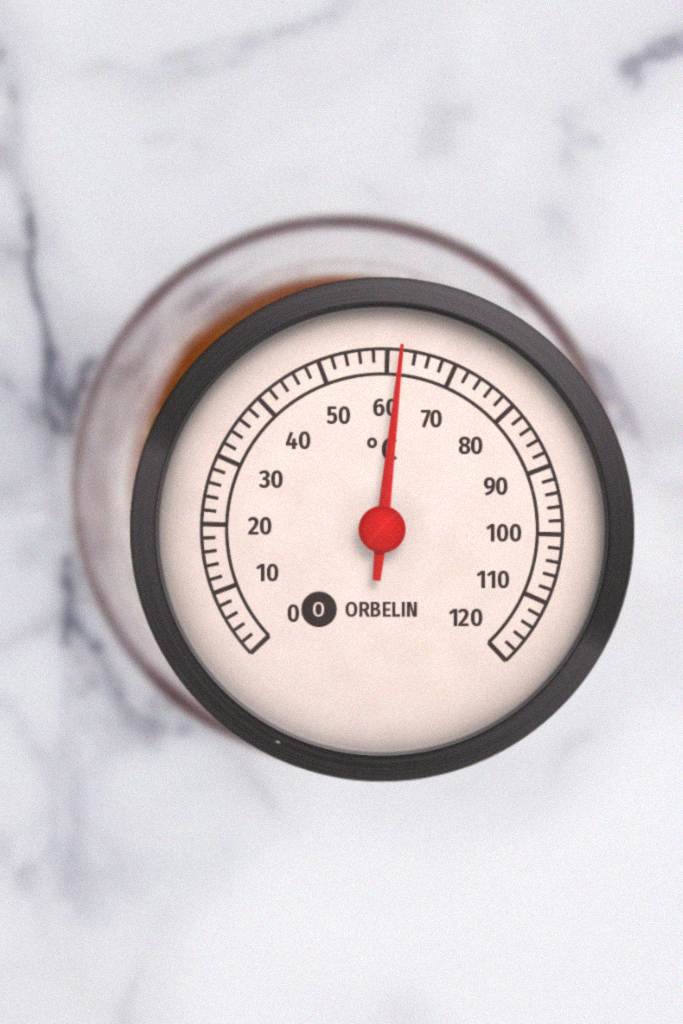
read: 62 °C
